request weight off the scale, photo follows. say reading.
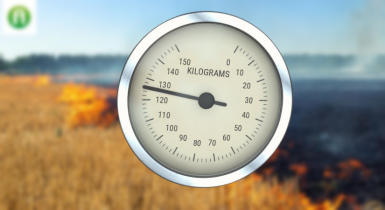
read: 126 kg
